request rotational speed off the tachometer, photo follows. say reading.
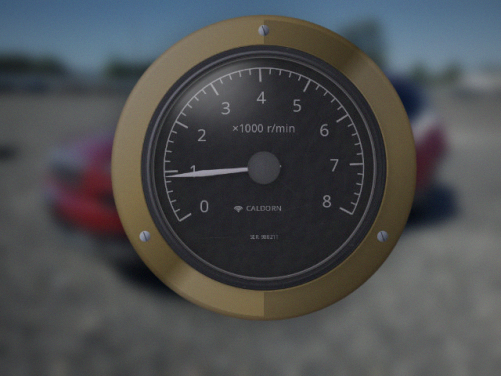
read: 900 rpm
